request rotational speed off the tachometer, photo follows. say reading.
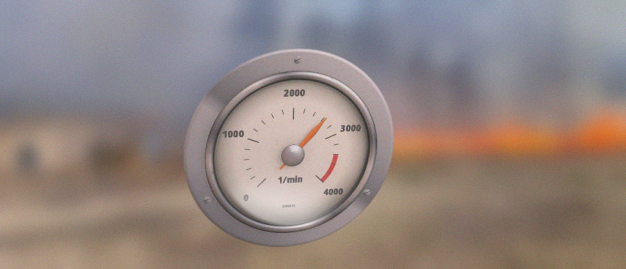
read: 2600 rpm
